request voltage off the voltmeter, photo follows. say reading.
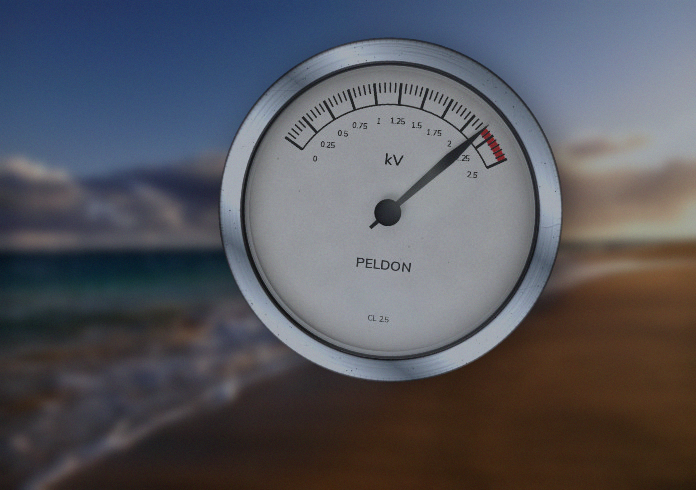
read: 2.15 kV
